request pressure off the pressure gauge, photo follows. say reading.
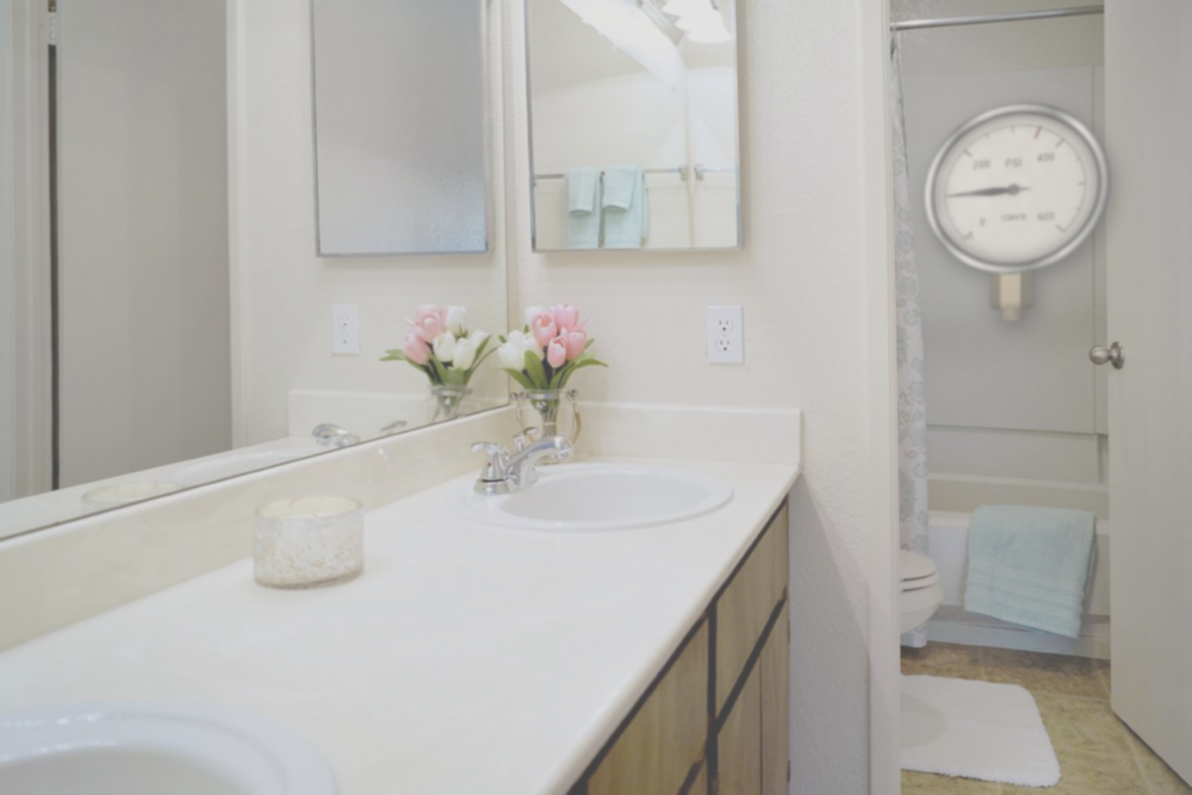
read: 100 psi
